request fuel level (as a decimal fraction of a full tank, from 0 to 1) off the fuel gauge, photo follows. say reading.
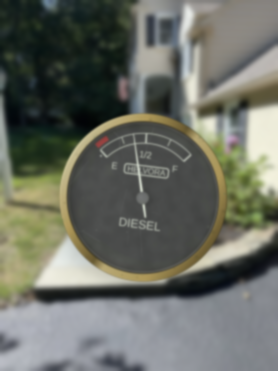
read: 0.375
